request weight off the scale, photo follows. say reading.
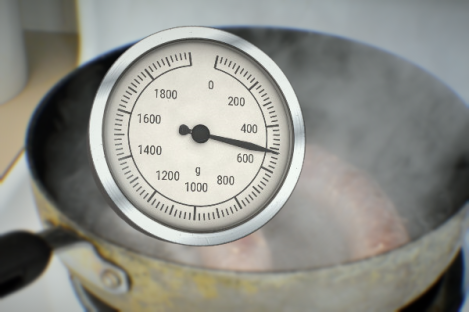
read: 520 g
